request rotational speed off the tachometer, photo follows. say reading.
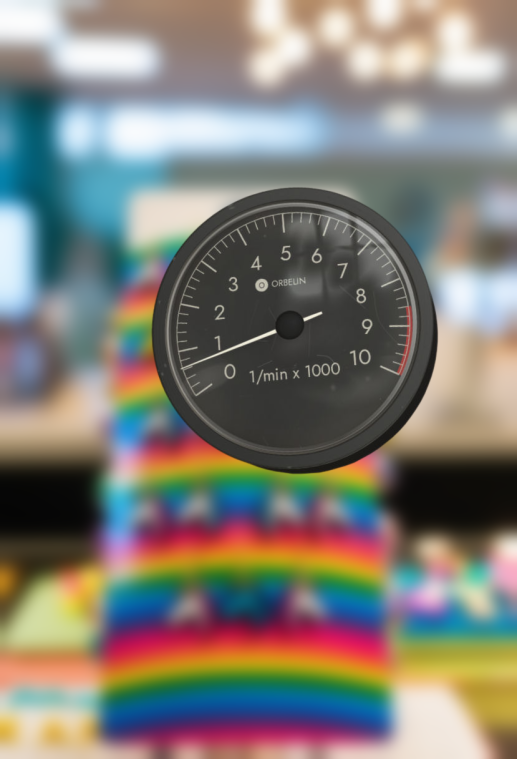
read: 600 rpm
